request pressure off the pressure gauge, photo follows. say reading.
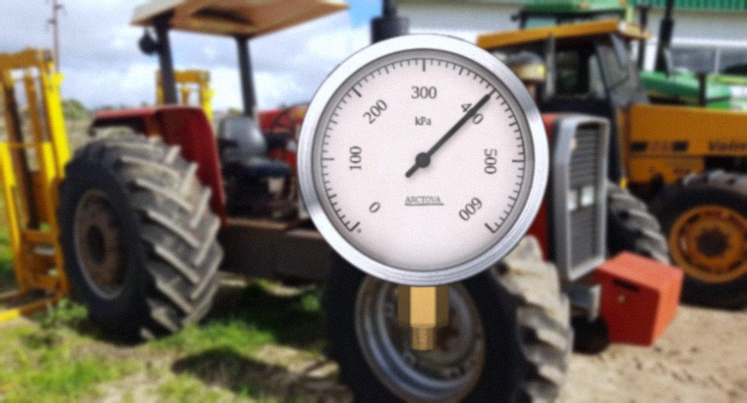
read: 400 kPa
